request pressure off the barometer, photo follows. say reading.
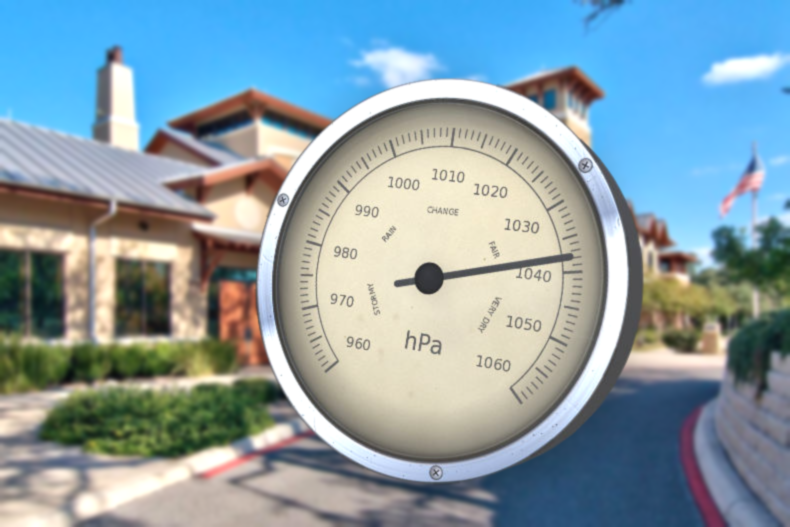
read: 1038 hPa
